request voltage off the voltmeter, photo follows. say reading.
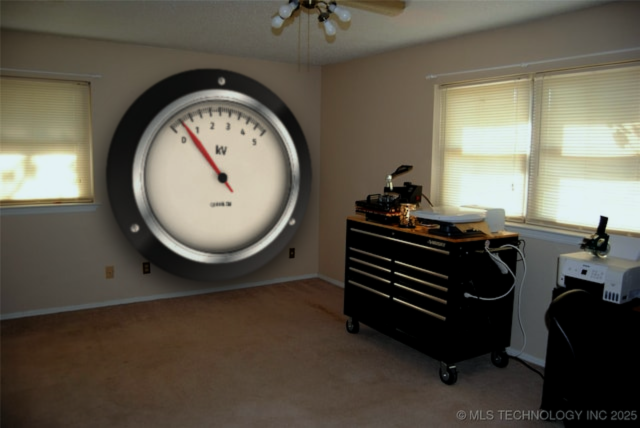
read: 0.5 kV
